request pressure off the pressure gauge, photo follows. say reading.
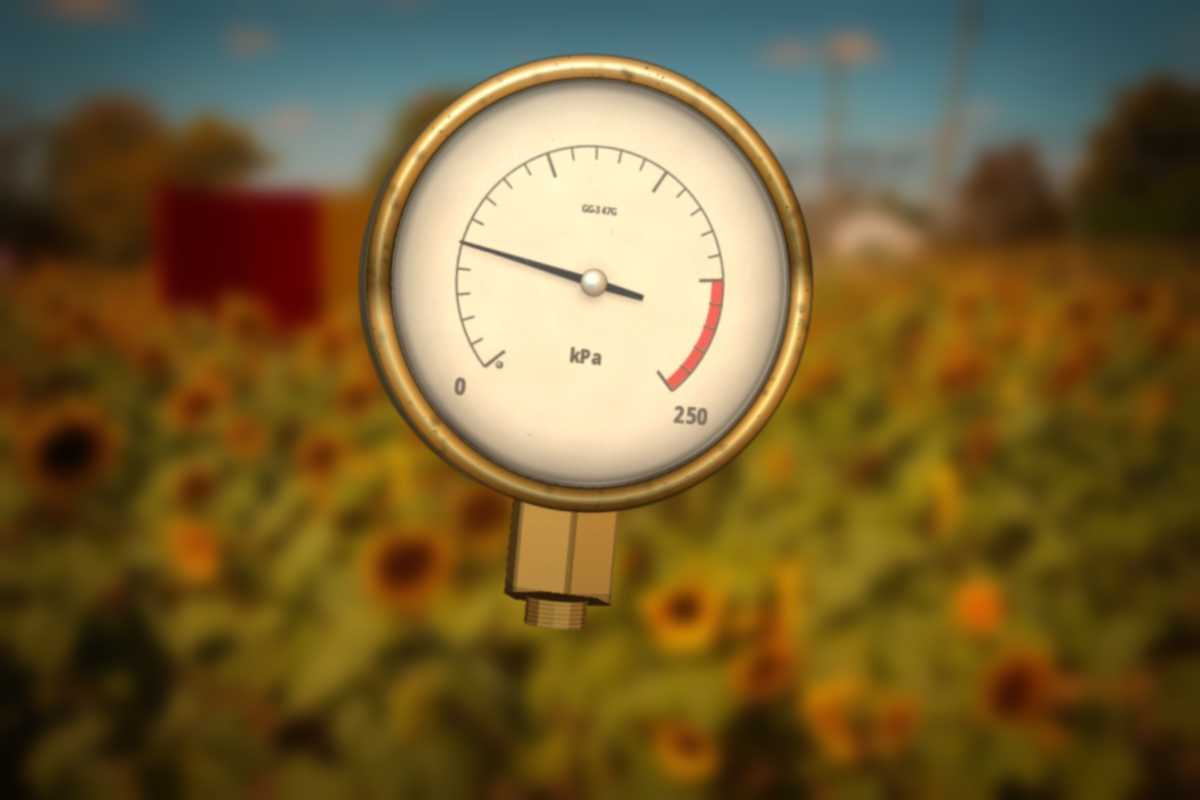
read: 50 kPa
